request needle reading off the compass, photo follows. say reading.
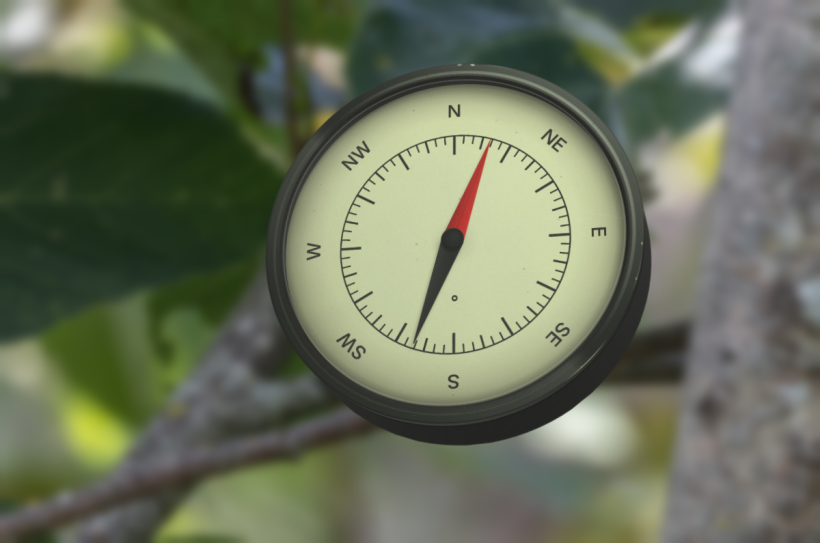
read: 20 °
